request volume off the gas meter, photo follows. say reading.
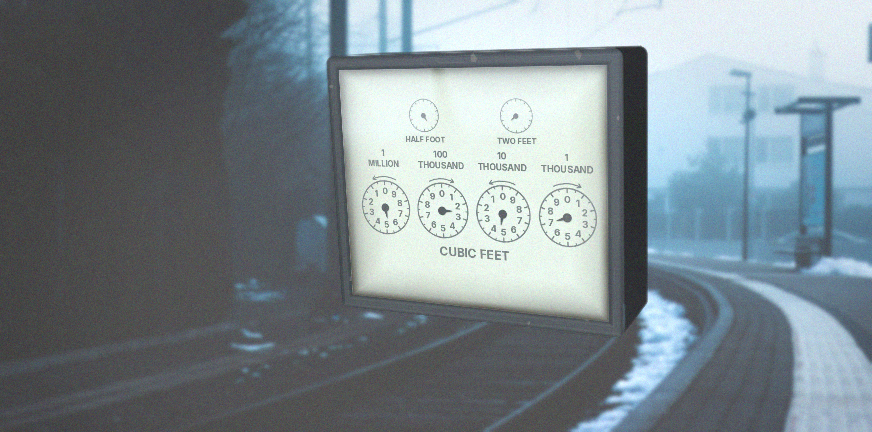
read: 524700 ft³
